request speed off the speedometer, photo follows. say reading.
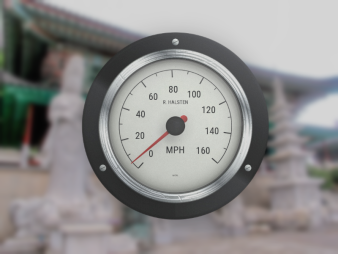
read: 5 mph
